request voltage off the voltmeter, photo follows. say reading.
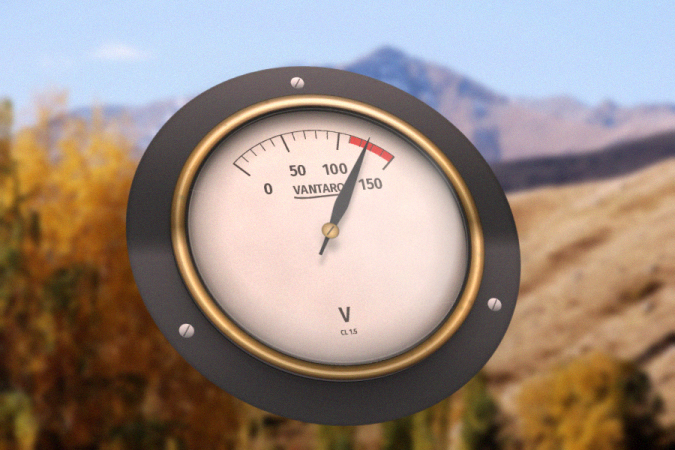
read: 125 V
